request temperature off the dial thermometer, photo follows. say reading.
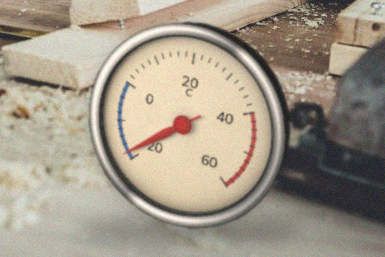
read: -18 °C
